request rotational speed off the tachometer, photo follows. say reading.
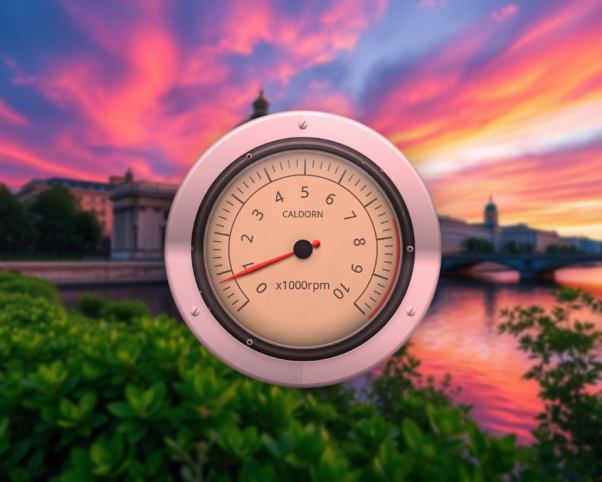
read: 800 rpm
